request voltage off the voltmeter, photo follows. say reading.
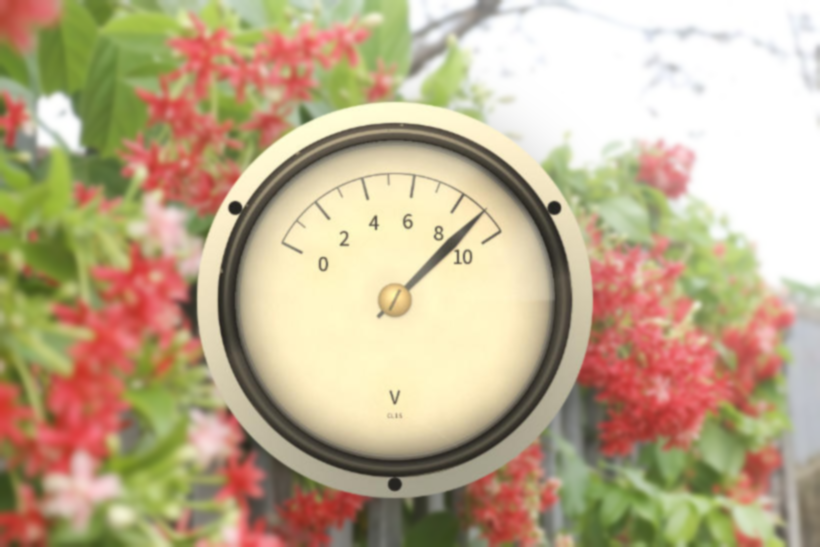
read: 9 V
